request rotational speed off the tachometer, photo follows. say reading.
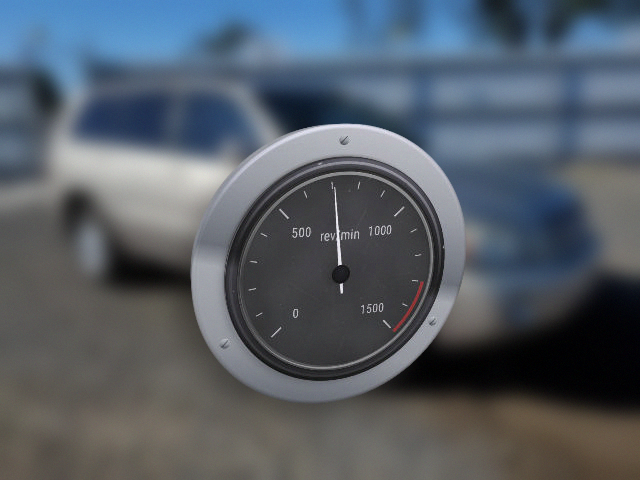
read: 700 rpm
